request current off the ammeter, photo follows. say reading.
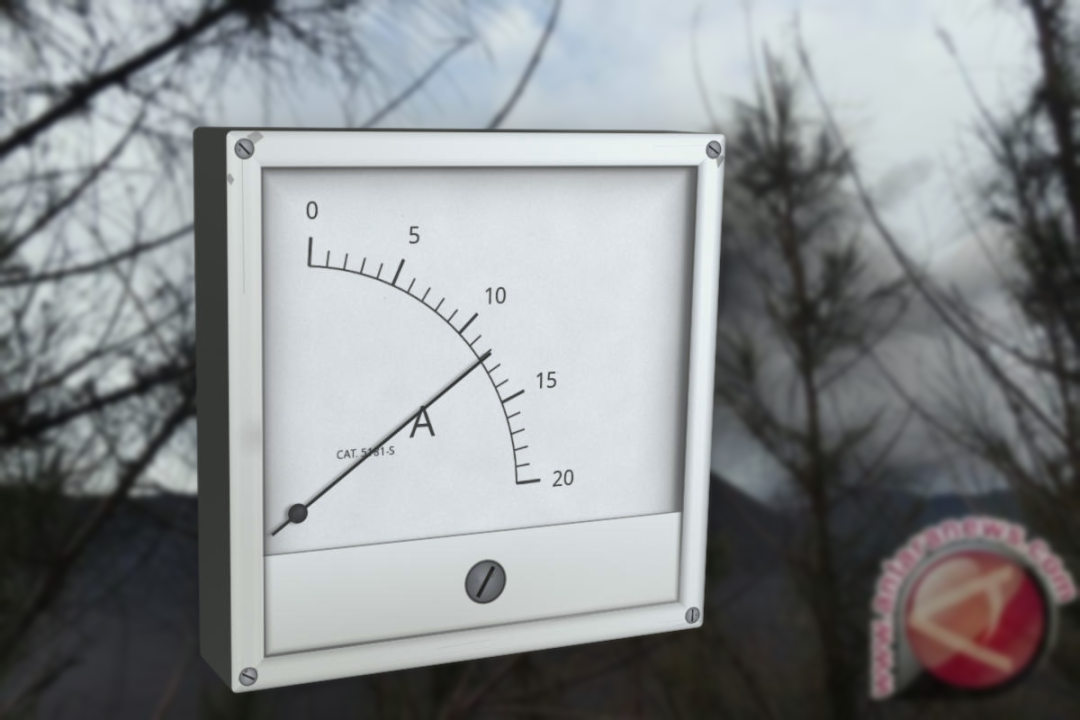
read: 12 A
